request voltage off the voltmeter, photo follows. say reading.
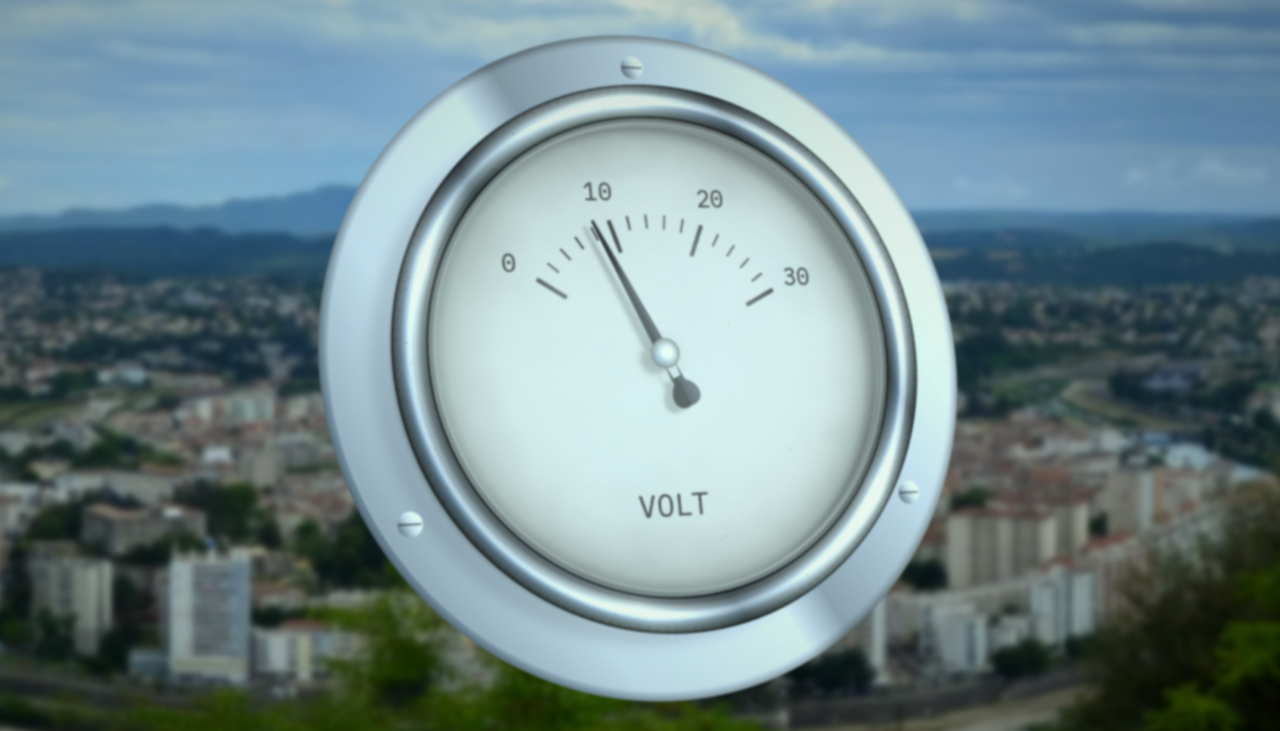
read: 8 V
